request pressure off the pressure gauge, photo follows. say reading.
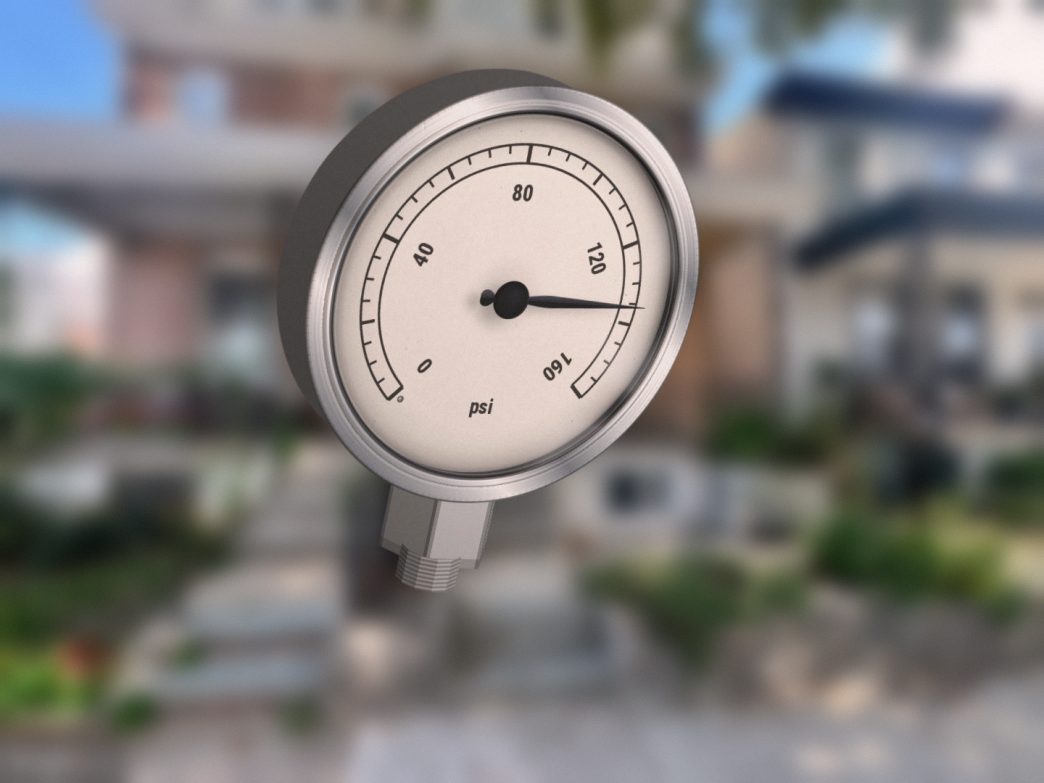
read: 135 psi
